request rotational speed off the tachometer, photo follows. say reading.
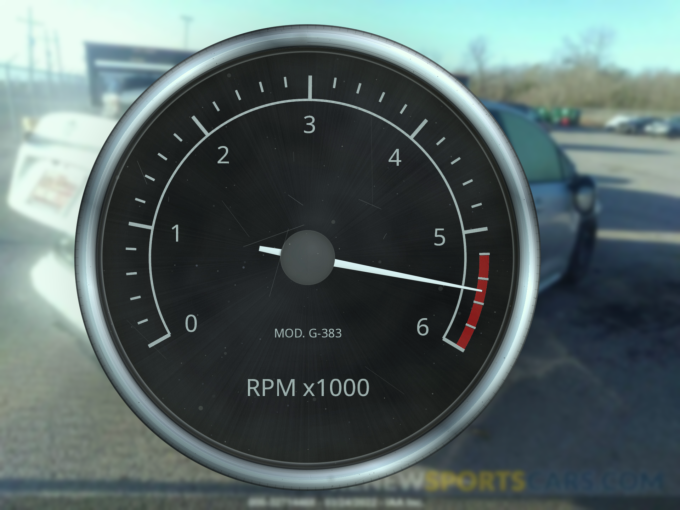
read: 5500 rpm
